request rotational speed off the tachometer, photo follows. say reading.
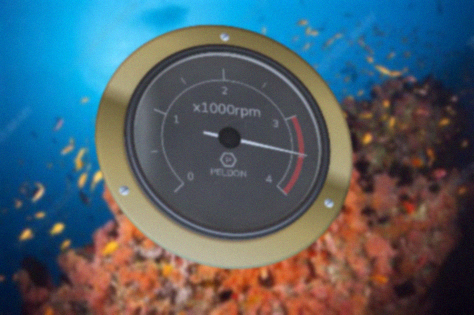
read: 3500 rpm
